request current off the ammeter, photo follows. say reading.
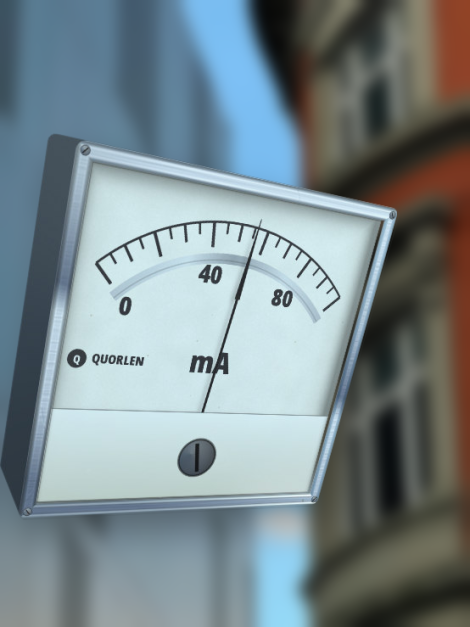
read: 55 mA
